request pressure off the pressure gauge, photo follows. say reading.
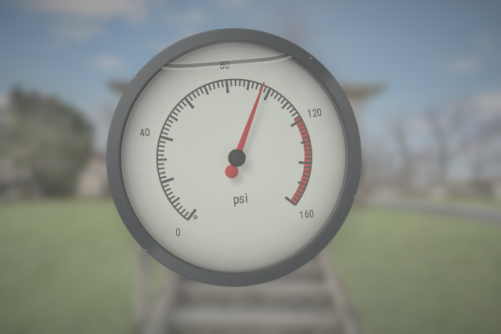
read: 96 psi
